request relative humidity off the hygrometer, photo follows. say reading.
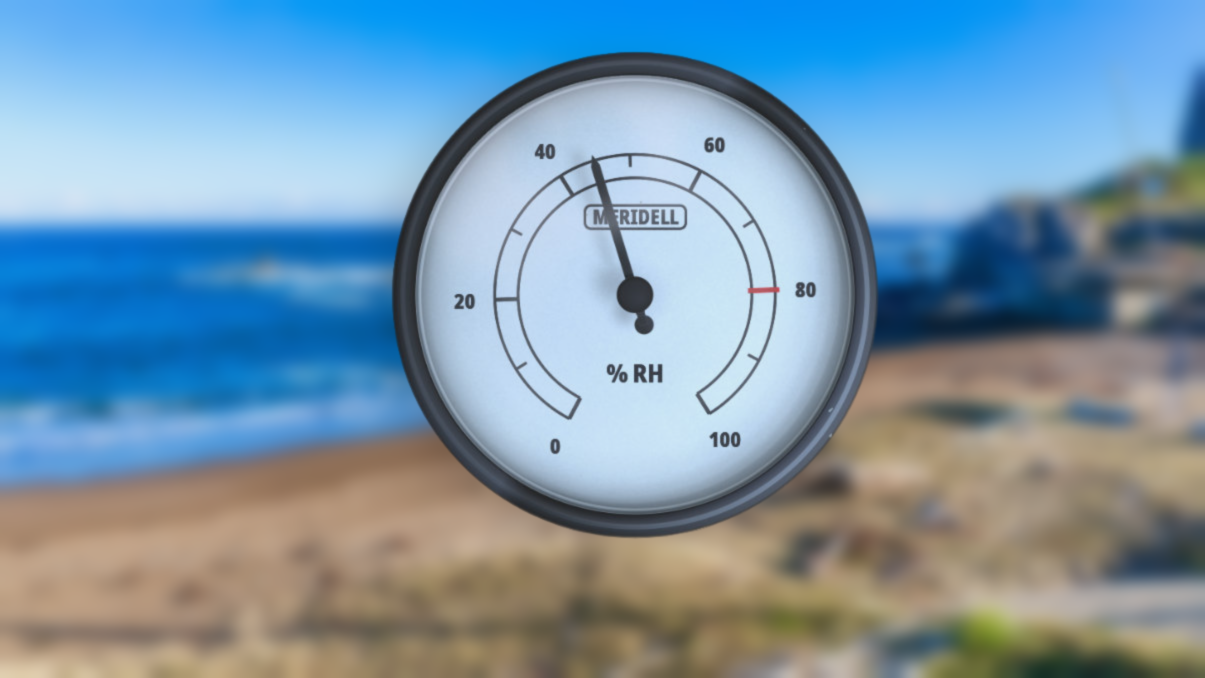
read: 45 %
